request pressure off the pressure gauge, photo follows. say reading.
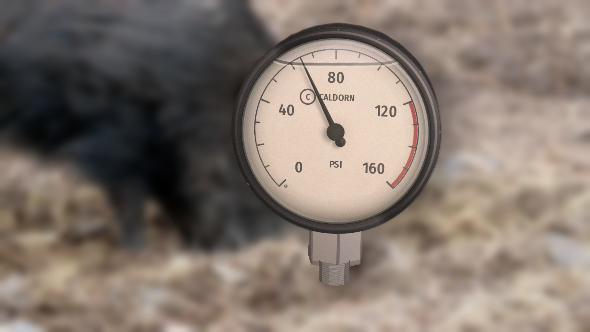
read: 65 psi
